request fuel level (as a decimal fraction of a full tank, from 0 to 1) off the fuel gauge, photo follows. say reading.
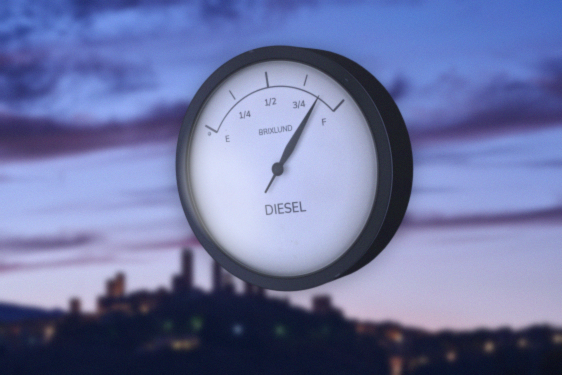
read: 0.875
